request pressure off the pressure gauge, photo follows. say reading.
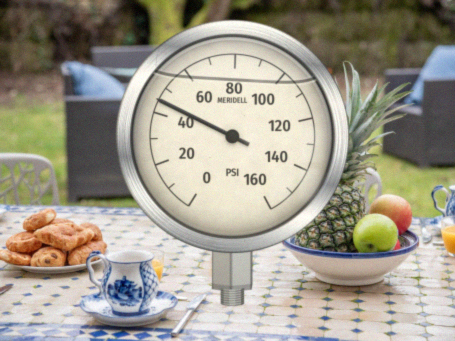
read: 45 psi
